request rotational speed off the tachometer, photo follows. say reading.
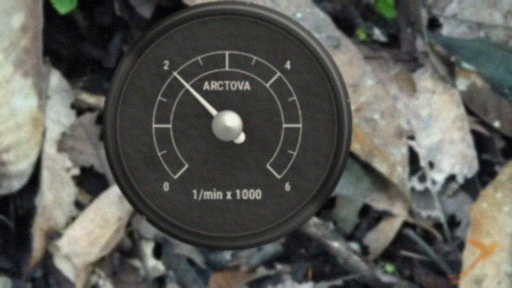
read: 2000 rpm
